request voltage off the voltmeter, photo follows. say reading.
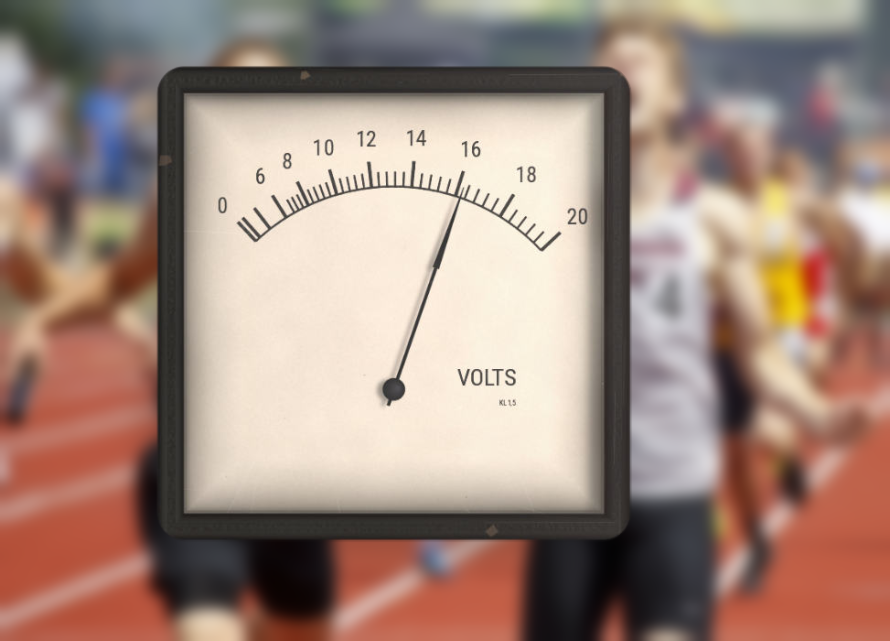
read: 16.2 V
